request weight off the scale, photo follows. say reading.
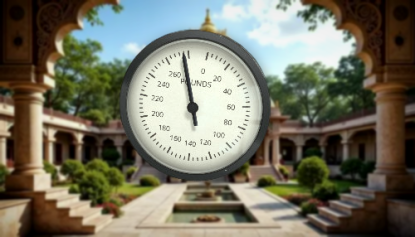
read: 276 lb
